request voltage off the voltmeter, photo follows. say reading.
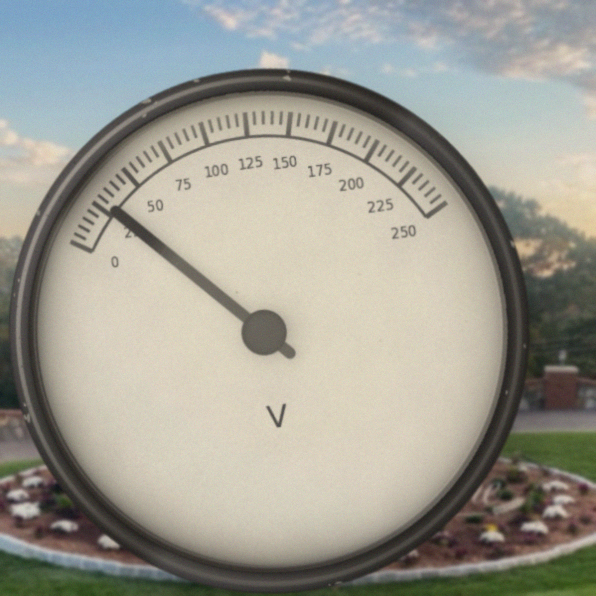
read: 30 V
